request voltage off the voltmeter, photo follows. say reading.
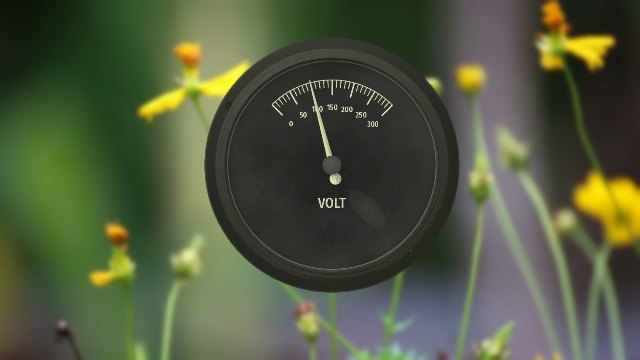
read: 100 V
